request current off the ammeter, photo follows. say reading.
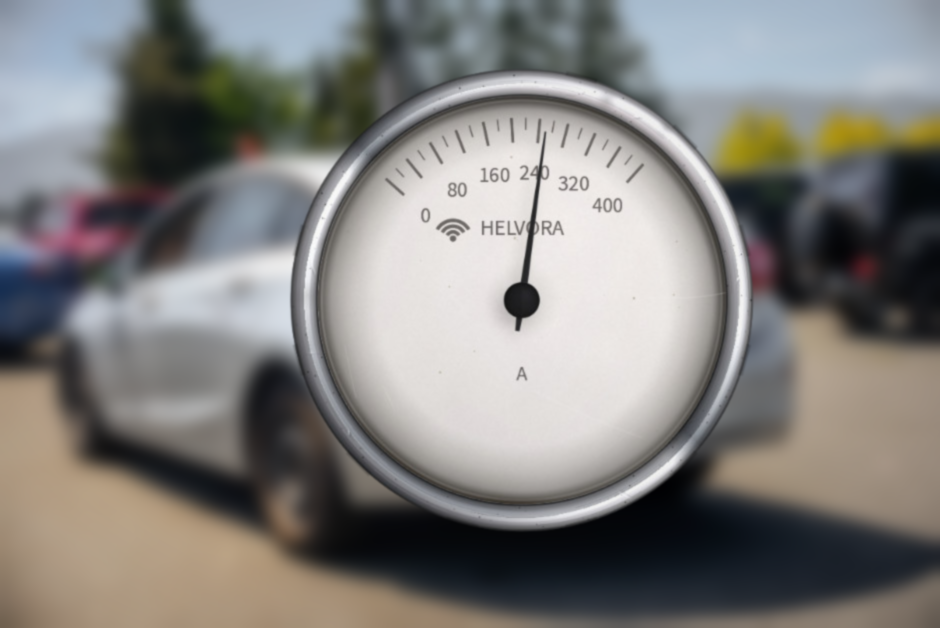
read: 250 A
